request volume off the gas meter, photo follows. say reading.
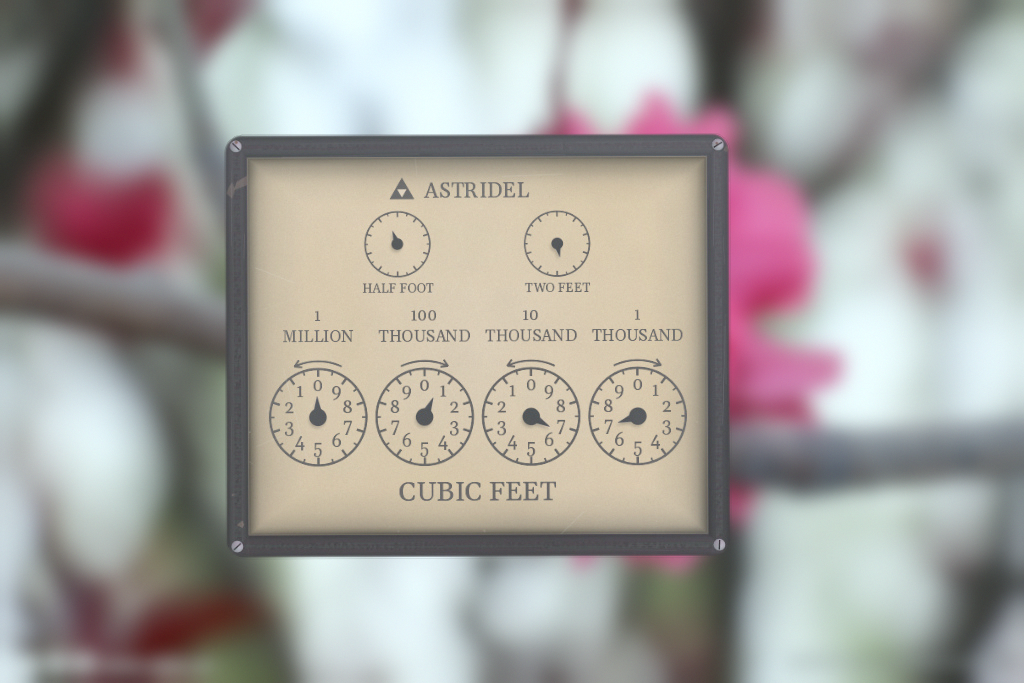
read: 6700 ft³
